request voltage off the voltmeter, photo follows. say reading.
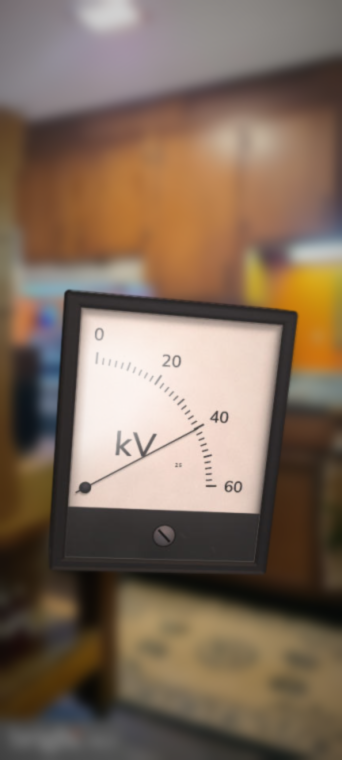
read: 40 kV
